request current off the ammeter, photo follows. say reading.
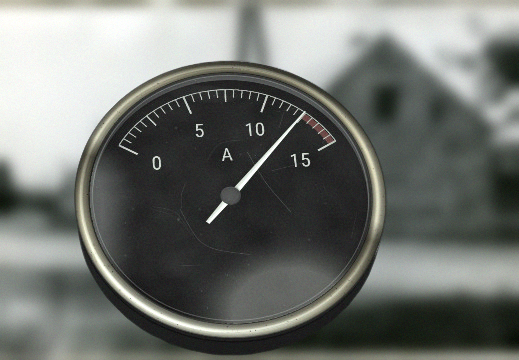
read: 12.5 A
